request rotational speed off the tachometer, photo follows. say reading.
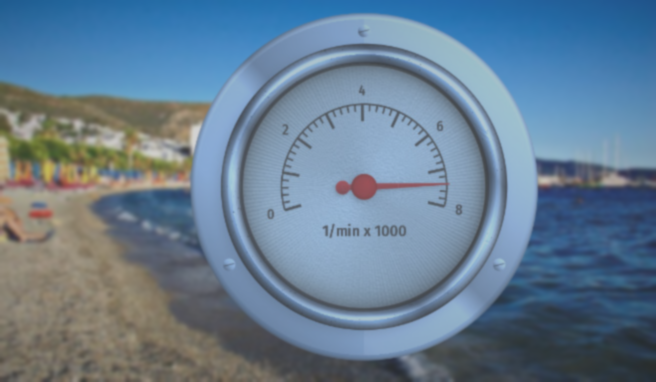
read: 7400 rpm
